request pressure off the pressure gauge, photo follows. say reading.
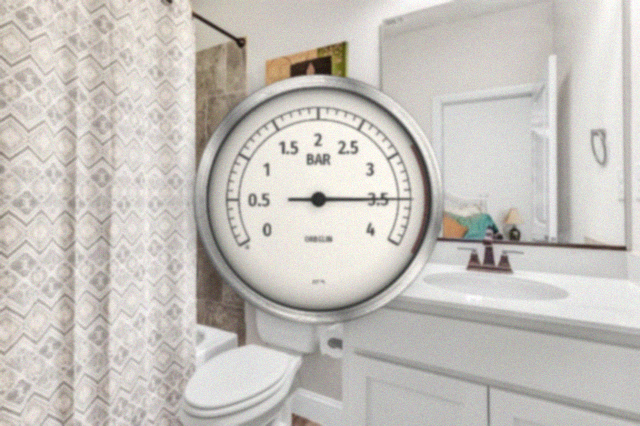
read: 3.5 bar
